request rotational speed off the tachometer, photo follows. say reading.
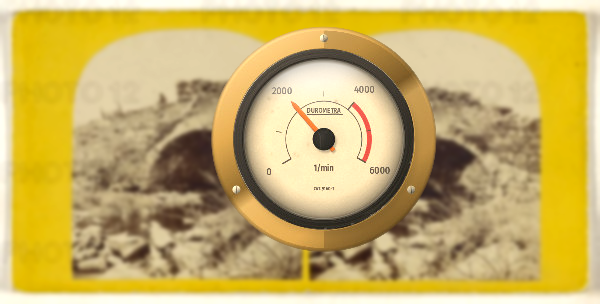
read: 2000 rpm
